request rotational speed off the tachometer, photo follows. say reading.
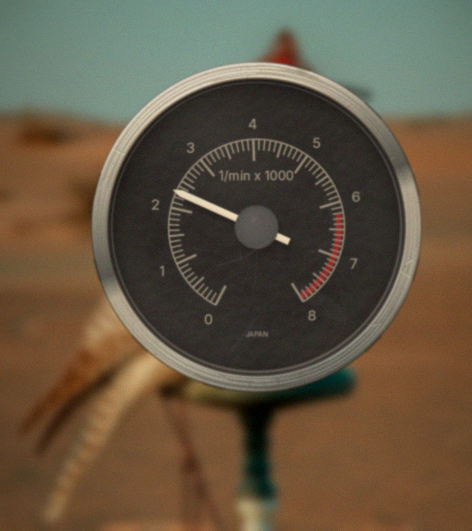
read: 2300 rpm
